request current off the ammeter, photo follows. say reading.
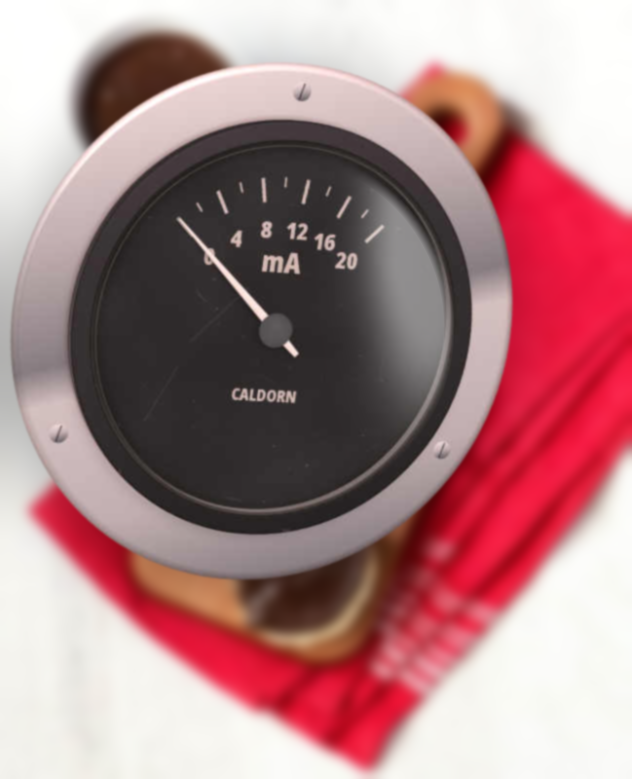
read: 0 mA
